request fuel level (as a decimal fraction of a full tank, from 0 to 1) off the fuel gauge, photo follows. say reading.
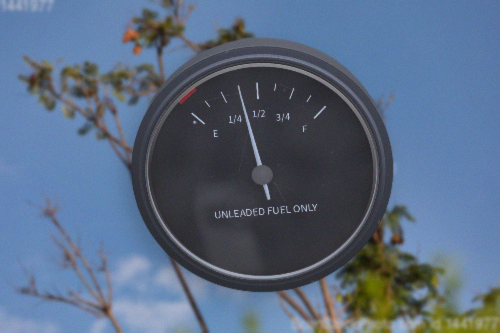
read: 0.375
